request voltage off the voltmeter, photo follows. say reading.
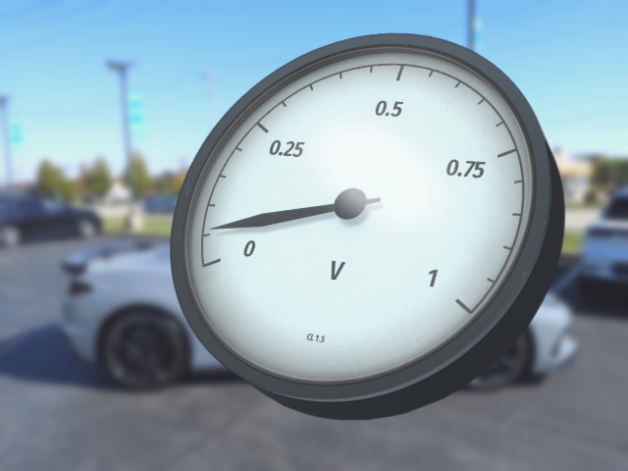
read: 0.05 V
